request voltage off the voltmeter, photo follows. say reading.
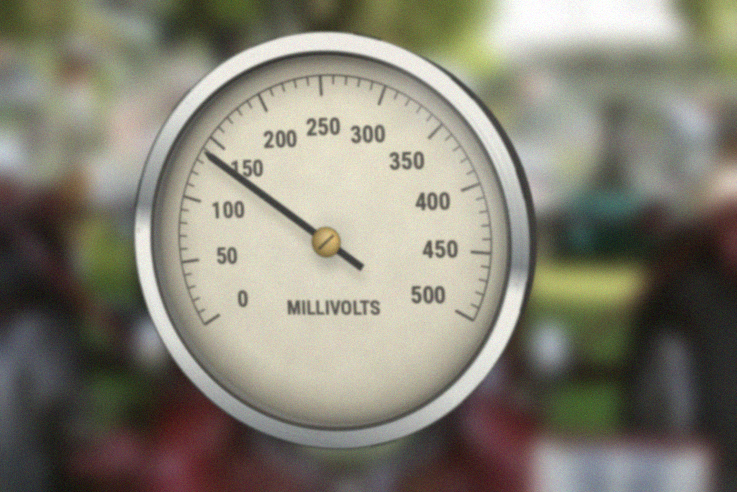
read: 140 mV
